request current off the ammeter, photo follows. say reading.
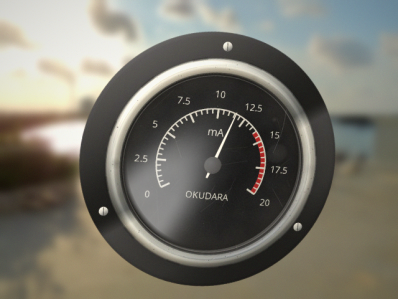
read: 11.5 mA
